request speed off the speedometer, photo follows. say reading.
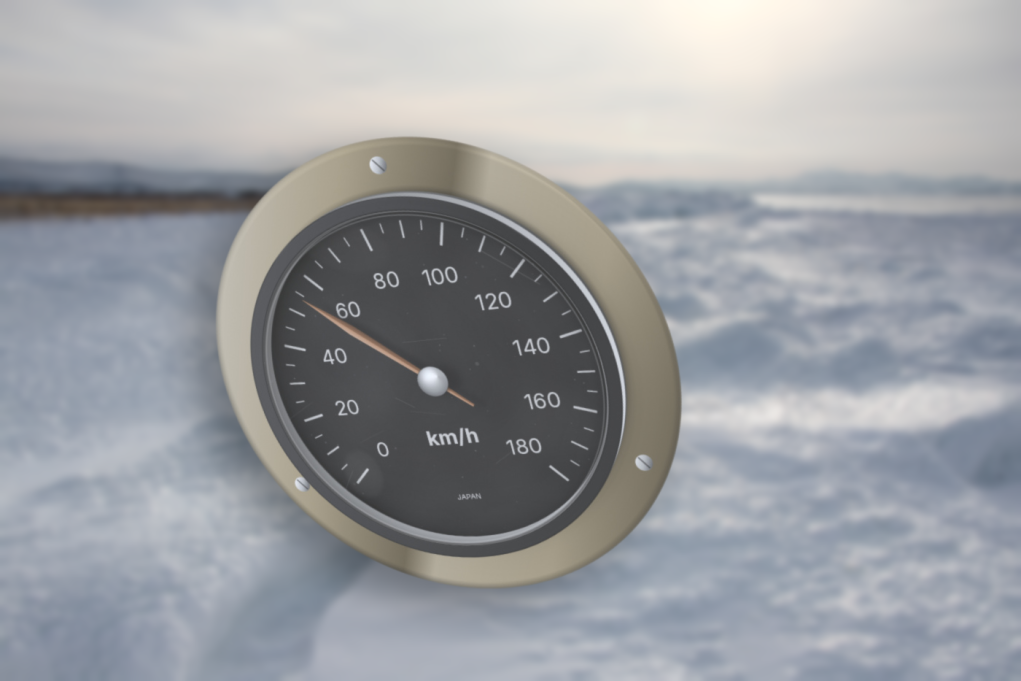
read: 55 km/h
